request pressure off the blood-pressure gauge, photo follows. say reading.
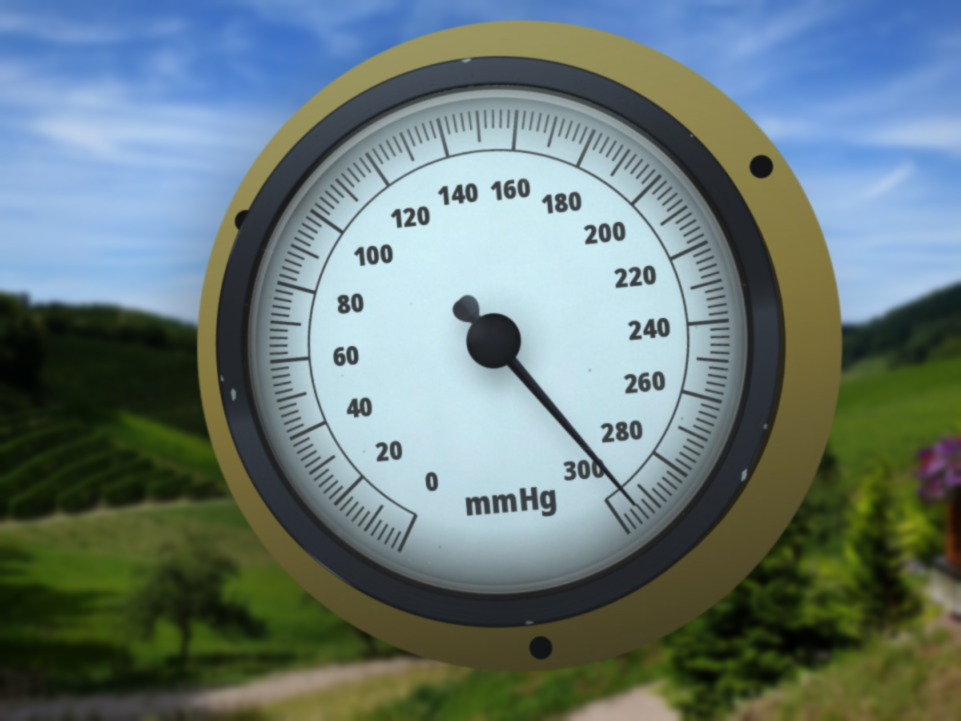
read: 294 mmHg
